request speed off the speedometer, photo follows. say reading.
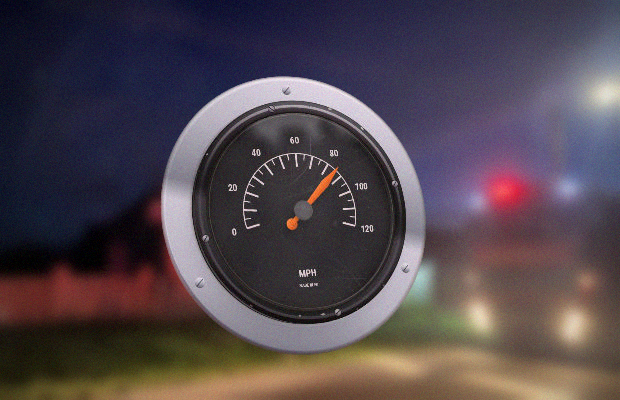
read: 85 mph
